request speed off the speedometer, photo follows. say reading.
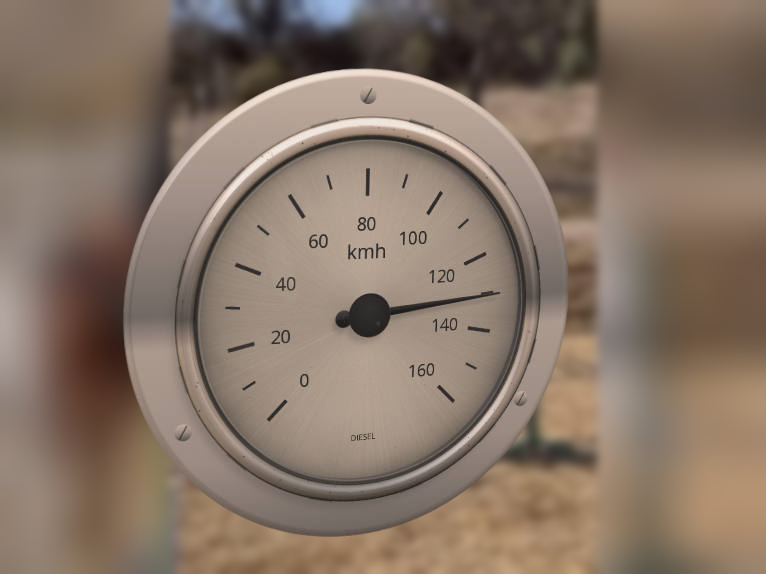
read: 130 km/h
